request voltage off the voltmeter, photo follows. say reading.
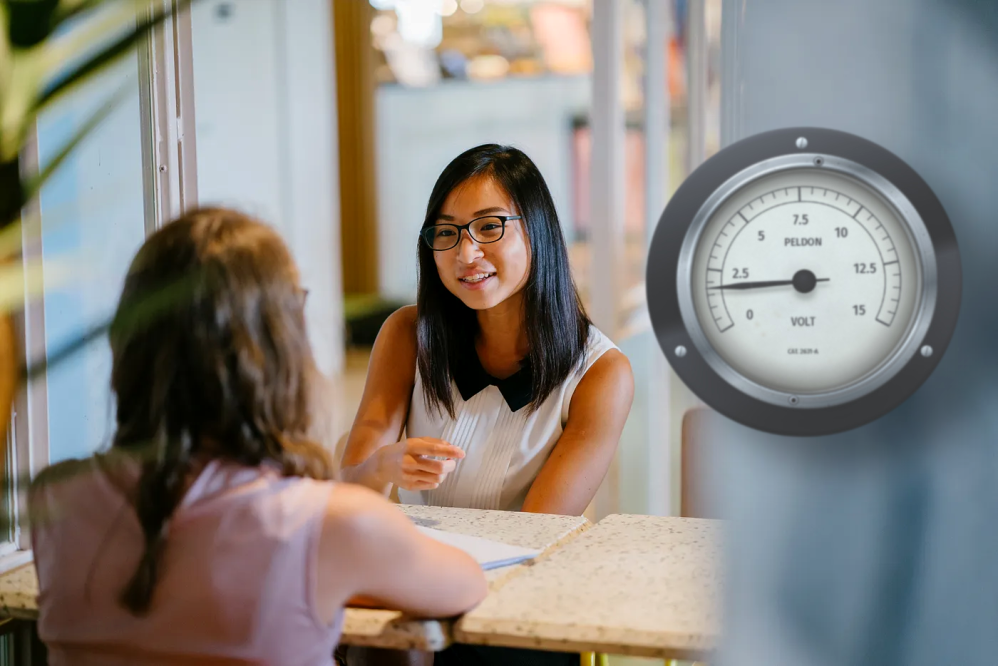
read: 1.75 V
